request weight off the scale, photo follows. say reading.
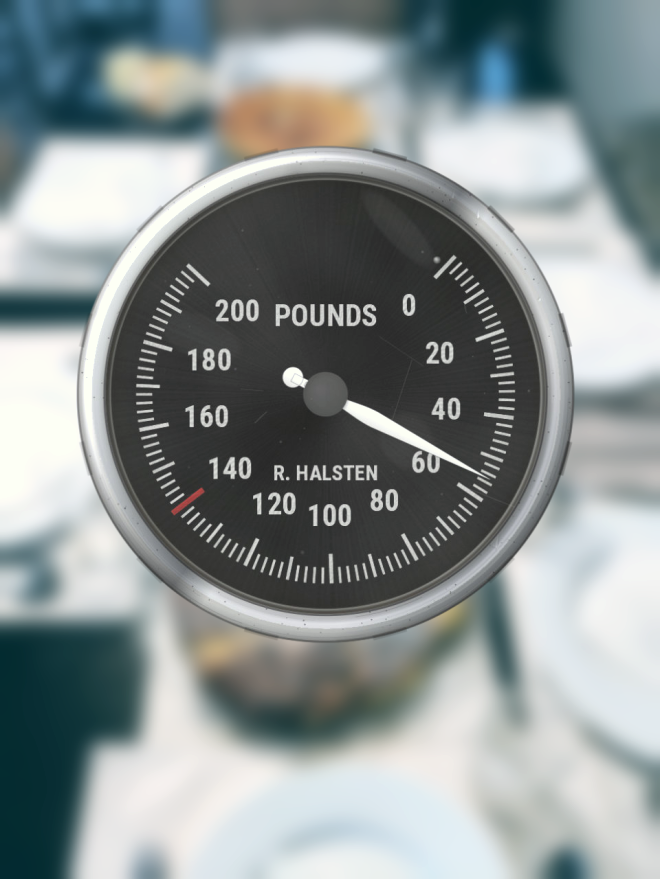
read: 55 lb
